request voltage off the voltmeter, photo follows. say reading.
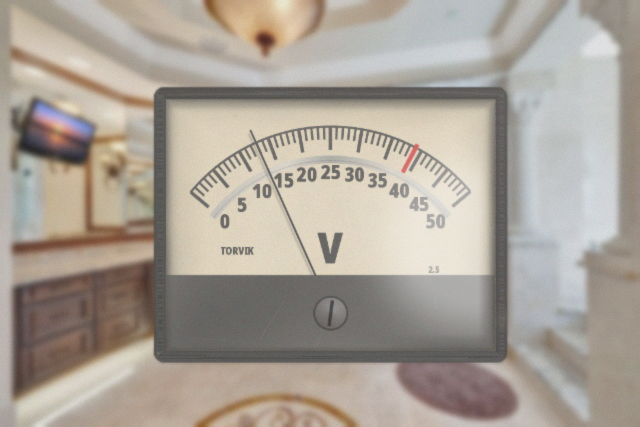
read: 13 V
